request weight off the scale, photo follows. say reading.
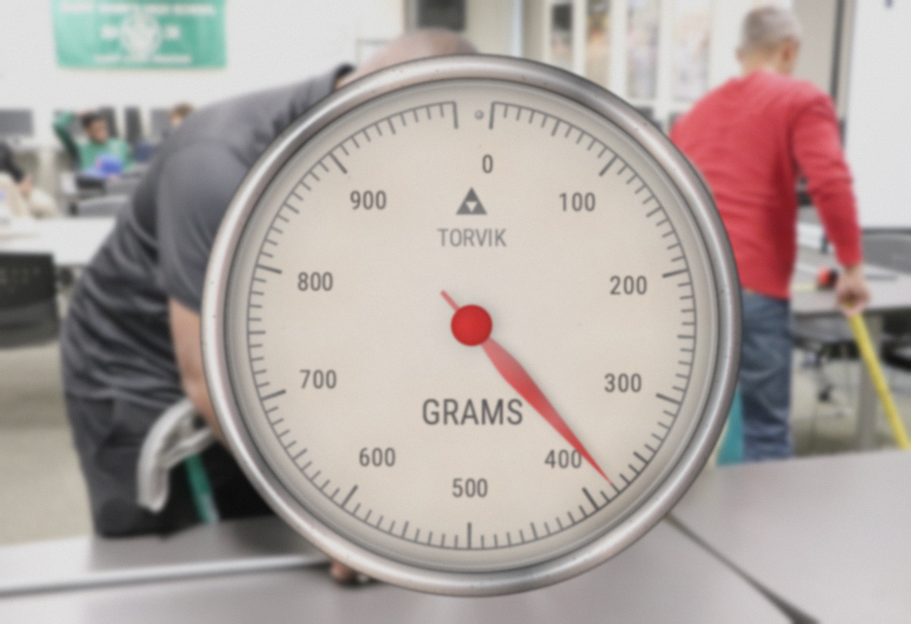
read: 380 g
